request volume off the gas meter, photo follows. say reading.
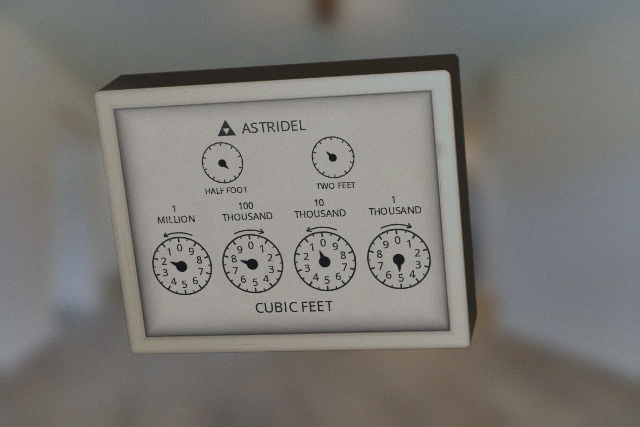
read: 180500 ft³
